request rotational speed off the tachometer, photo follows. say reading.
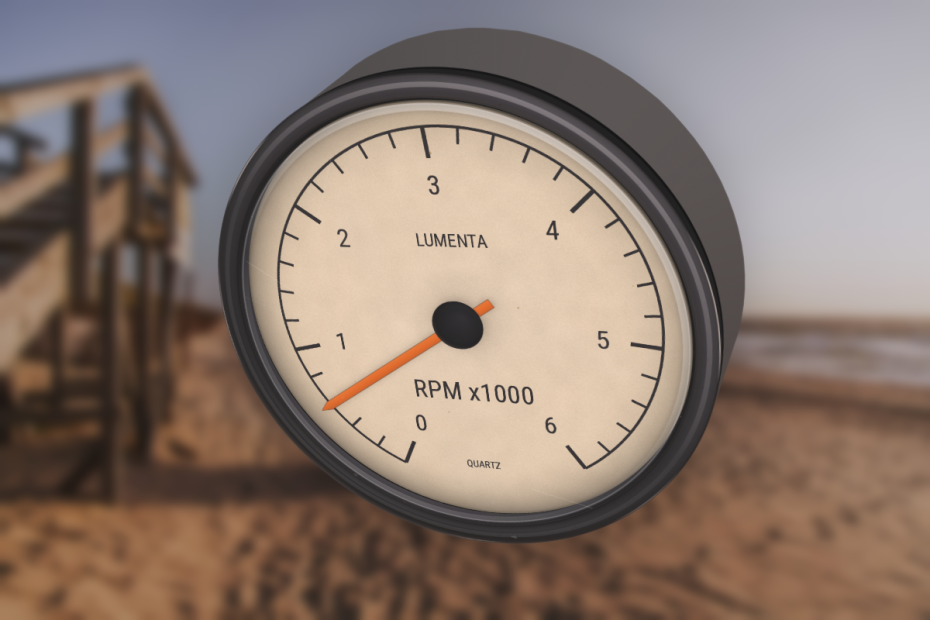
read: 600 rpm
